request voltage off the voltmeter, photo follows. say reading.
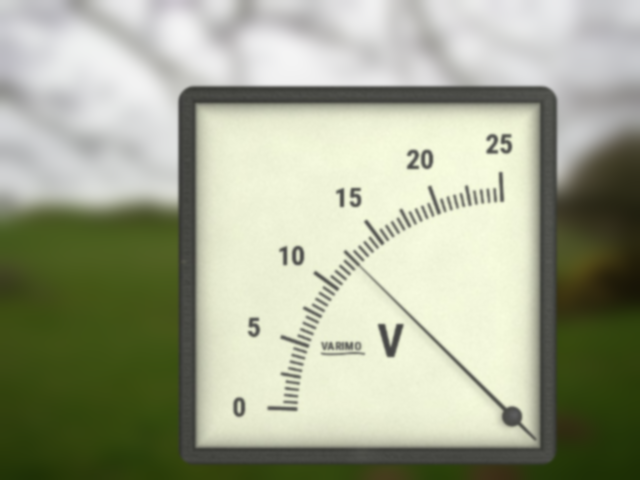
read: 12.5 V
